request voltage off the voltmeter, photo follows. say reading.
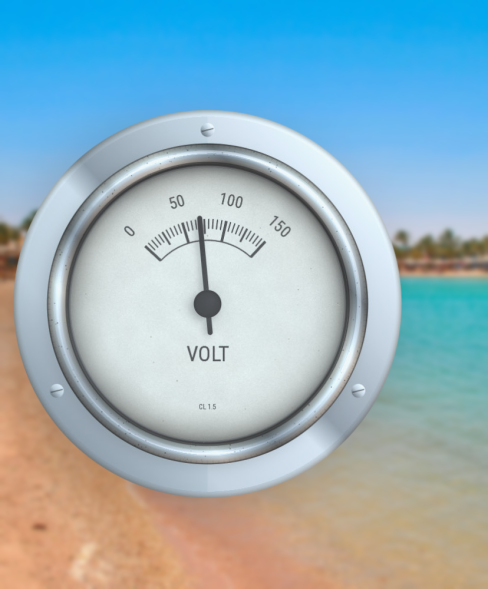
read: 70 V
